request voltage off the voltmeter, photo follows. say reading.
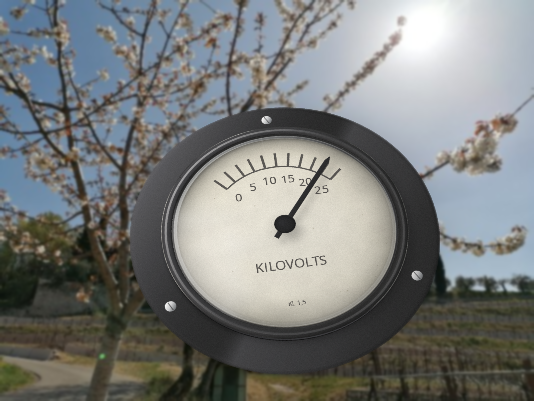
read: 22.5 kV
